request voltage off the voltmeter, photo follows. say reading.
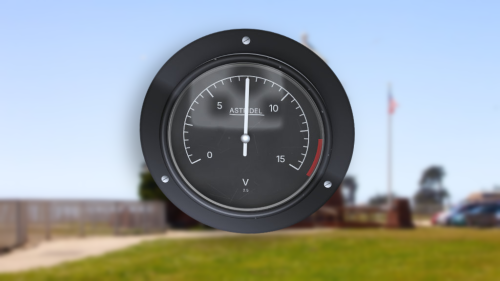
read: 7.5 V
